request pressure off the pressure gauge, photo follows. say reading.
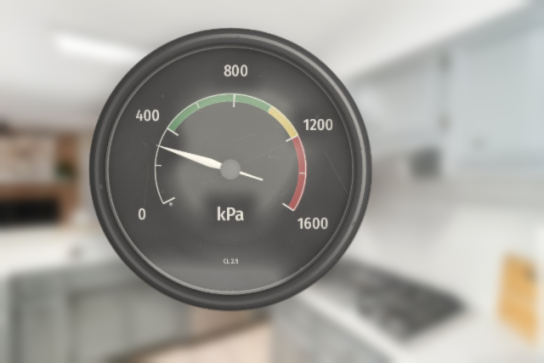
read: 300 kPa
